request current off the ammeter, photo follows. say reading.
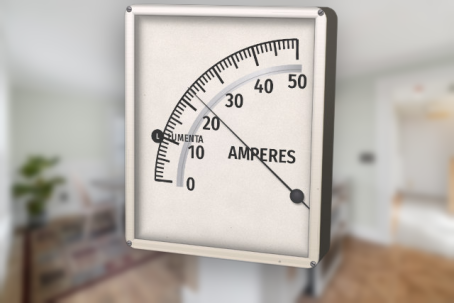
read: 23 A
